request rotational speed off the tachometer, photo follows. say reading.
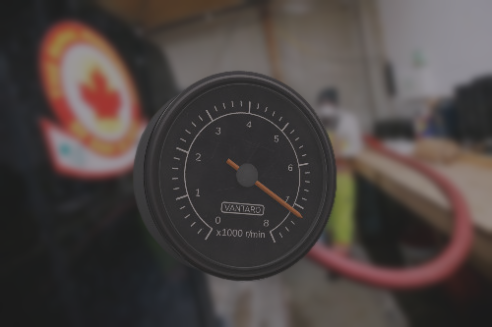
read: 7200 rpm
